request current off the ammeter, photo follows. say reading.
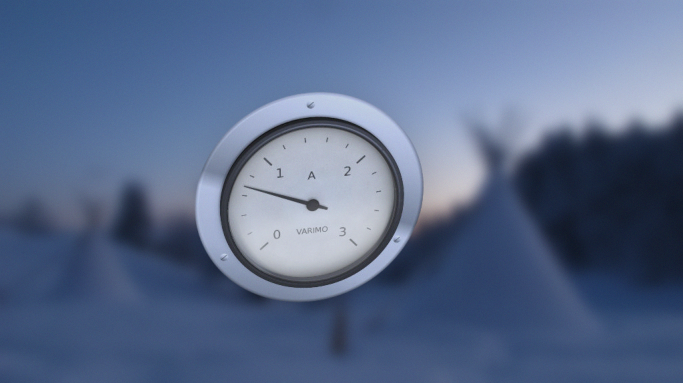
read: 0.7 A
